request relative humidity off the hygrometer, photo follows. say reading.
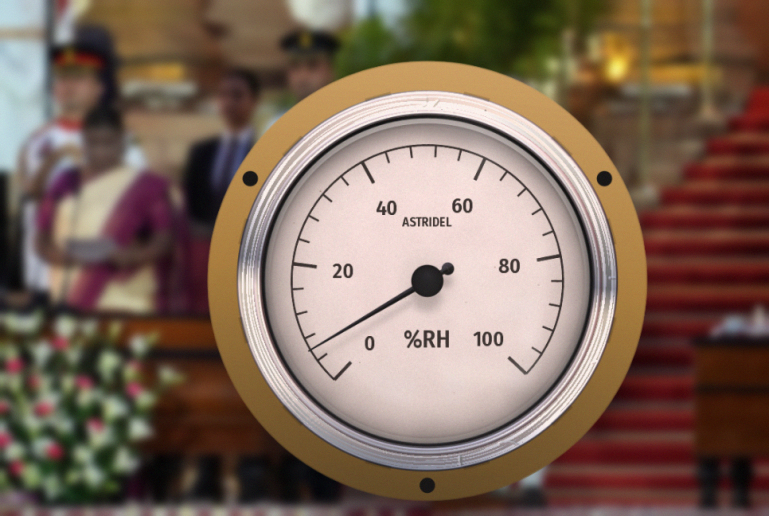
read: 6 %
